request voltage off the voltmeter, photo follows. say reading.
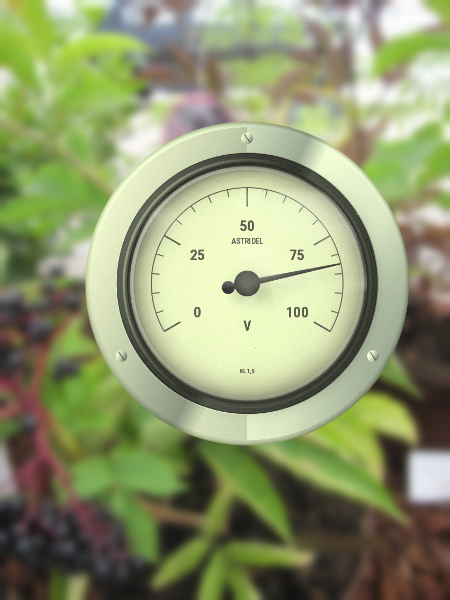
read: 82.5 V
